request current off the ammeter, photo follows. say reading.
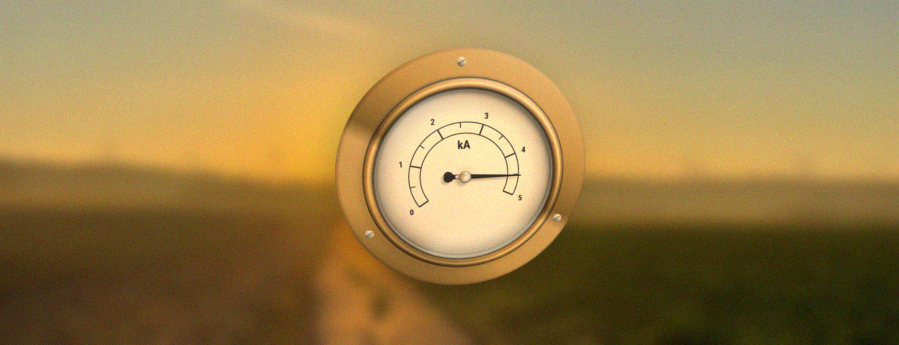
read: 4.5 kA
